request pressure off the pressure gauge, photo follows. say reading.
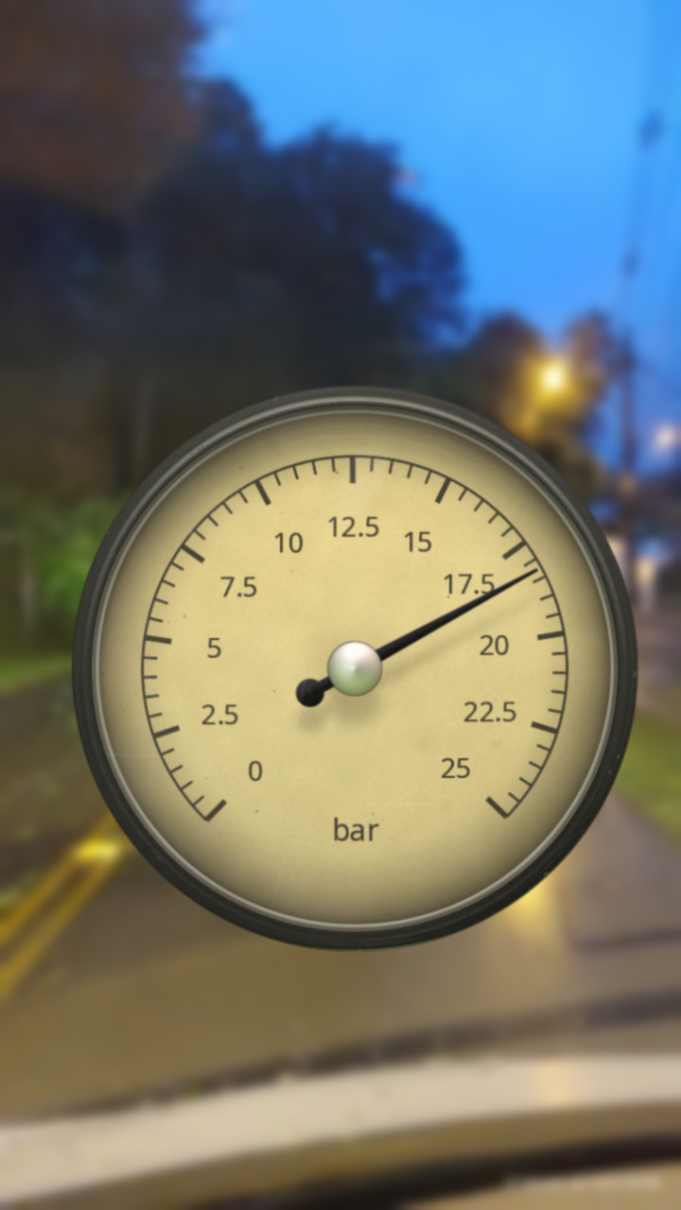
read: 18.25 bar
